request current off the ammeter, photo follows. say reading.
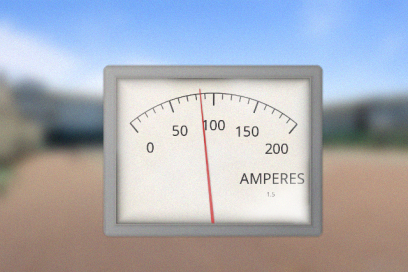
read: 85 A
